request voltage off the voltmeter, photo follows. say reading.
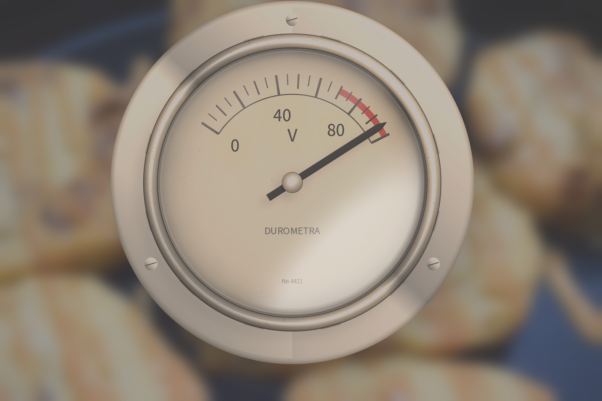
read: 95 V
